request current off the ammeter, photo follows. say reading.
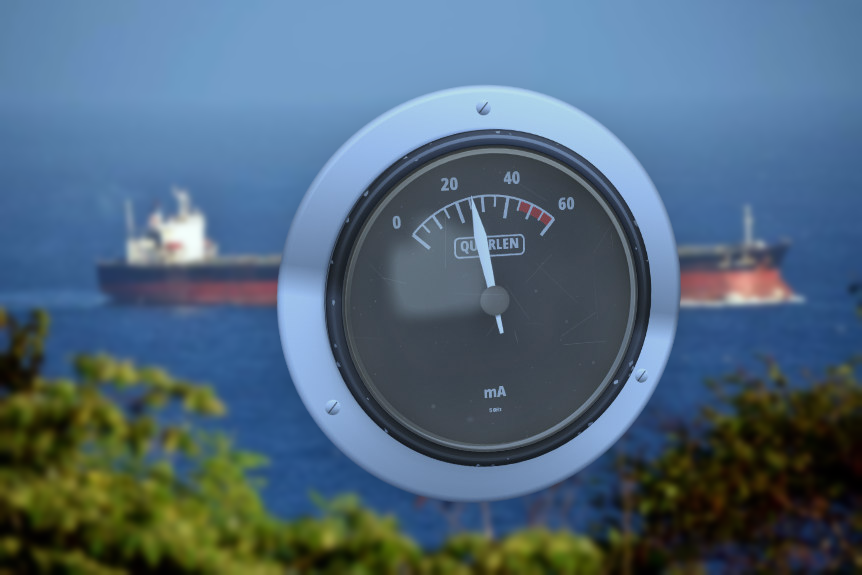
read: 25 mA
